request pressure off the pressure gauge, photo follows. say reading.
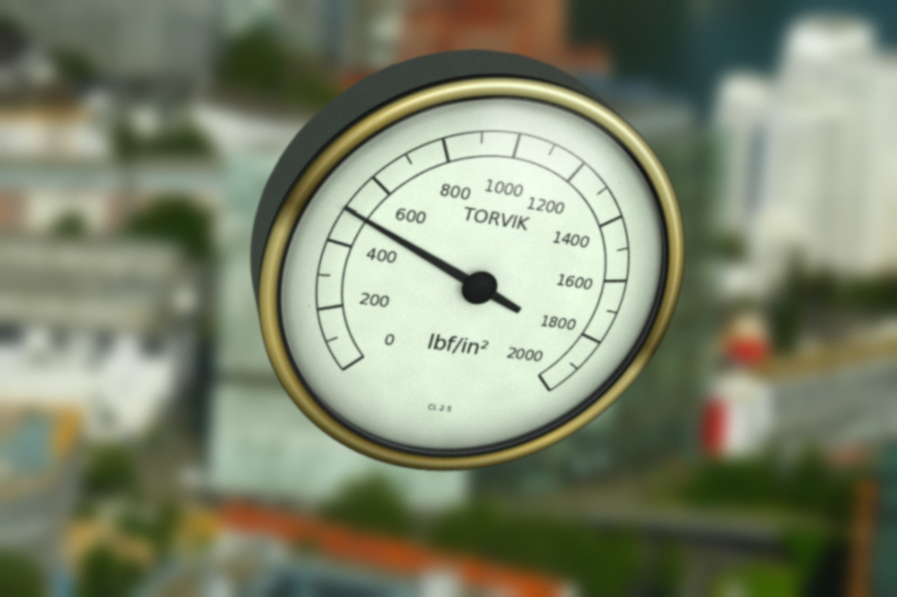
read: 500 psi
